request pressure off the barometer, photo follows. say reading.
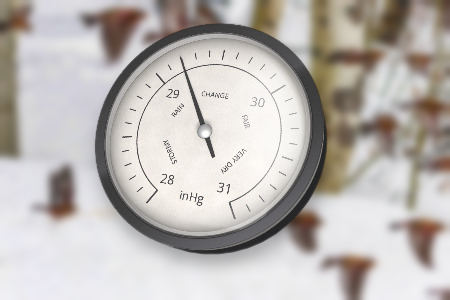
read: 29.2 inHg
